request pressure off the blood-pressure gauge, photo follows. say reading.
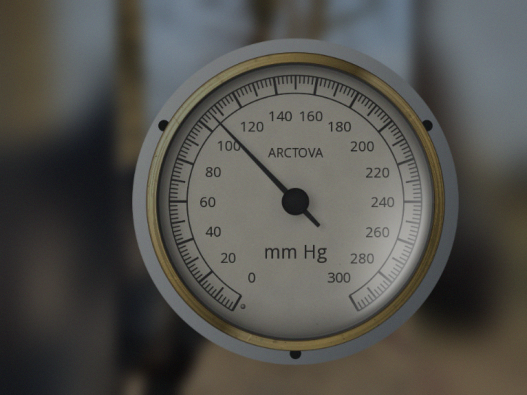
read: 106 mmHg
